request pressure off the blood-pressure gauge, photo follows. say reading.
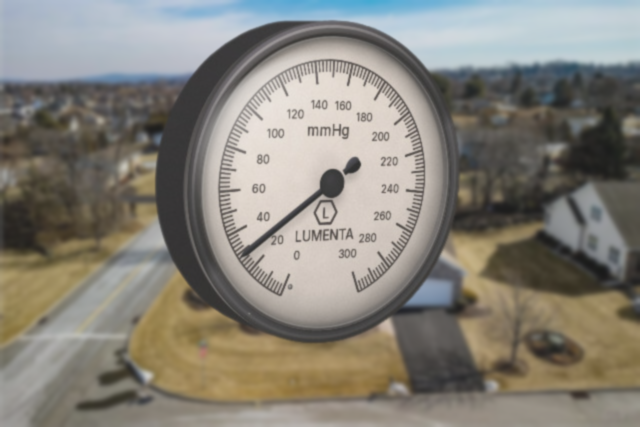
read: 30 mmHg
